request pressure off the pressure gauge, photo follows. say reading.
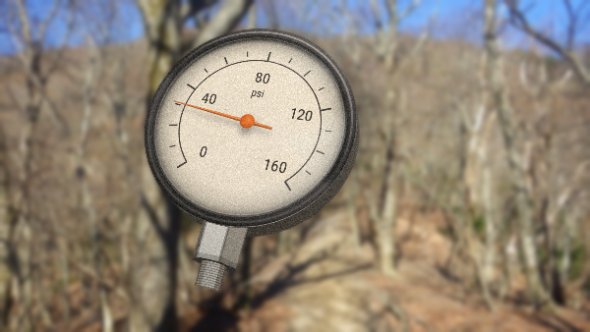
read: 30 psi
